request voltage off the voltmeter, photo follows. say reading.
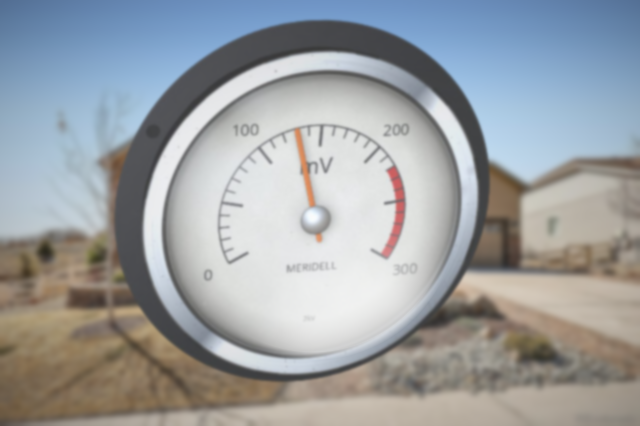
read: 130 mV
